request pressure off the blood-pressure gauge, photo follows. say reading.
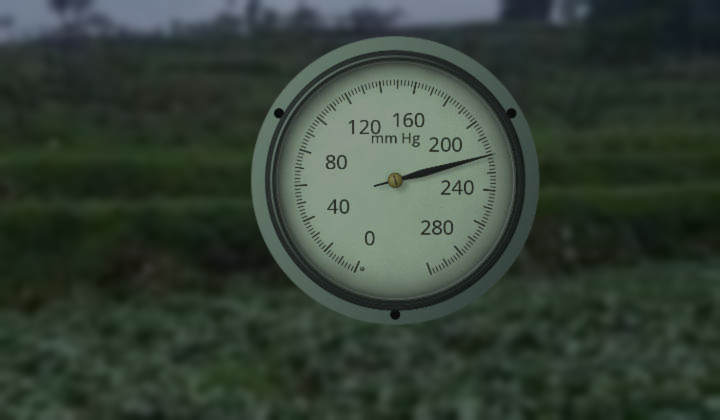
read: 220 mmHg
